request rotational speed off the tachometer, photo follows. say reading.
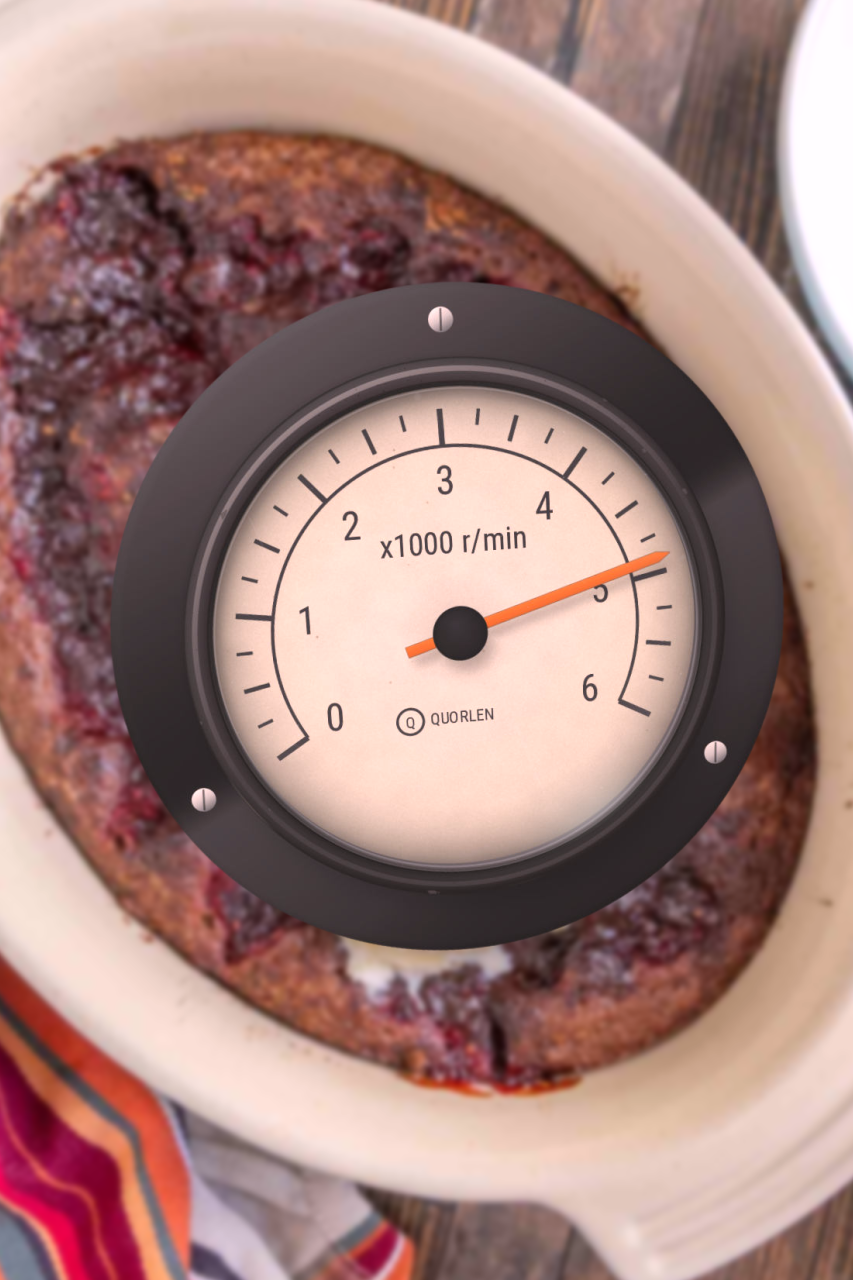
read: 4875 rpm
